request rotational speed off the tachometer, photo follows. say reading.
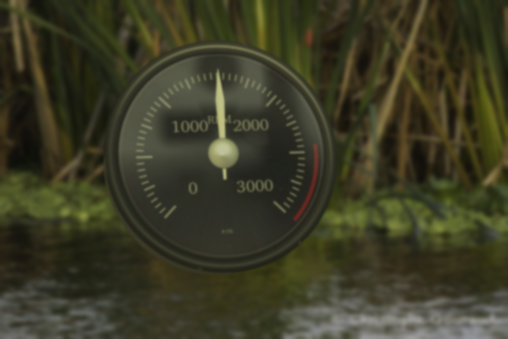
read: 1500 rpm
